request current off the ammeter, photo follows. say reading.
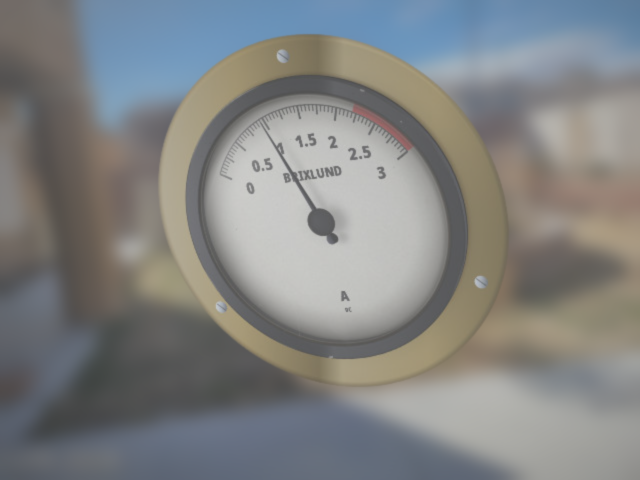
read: 1 A
